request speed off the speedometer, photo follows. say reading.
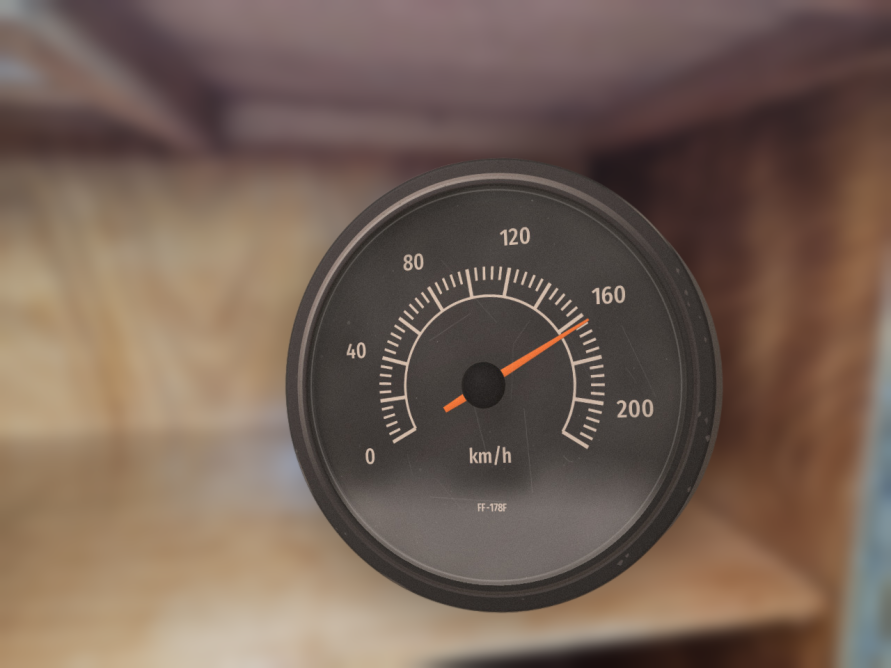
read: 164 km/h
